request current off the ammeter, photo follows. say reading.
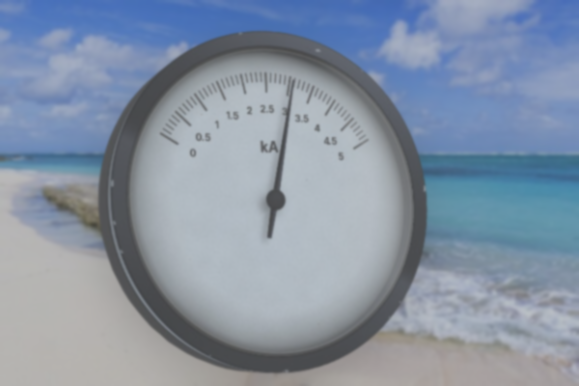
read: 3 kA
